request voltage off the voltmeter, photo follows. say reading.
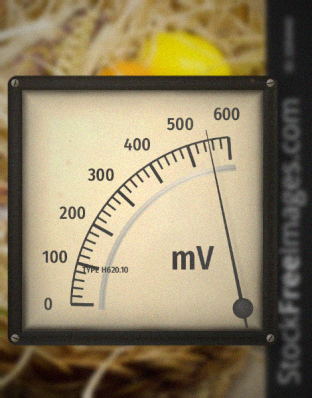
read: 550 mV
